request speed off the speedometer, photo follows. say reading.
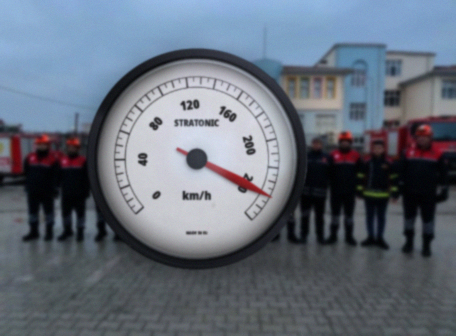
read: 240 km/h
